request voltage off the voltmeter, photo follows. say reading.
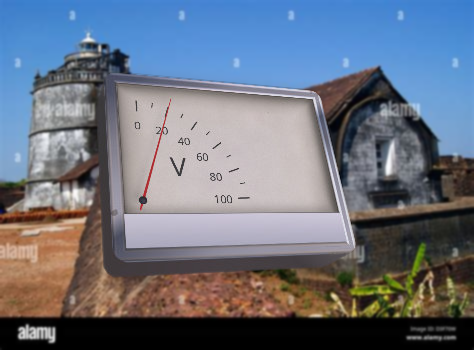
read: 20 V
